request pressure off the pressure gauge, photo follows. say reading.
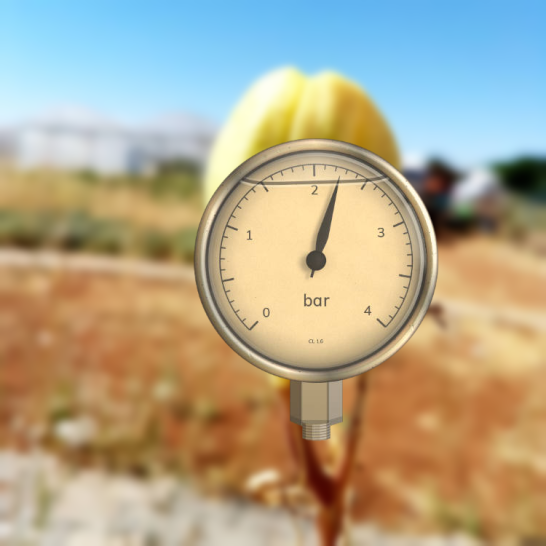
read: 2.25 bar
